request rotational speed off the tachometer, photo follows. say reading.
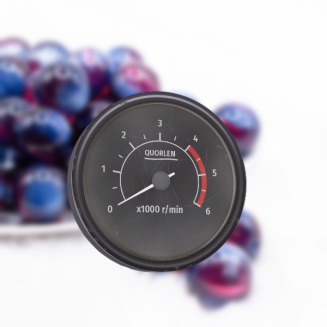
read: 0 rpm
